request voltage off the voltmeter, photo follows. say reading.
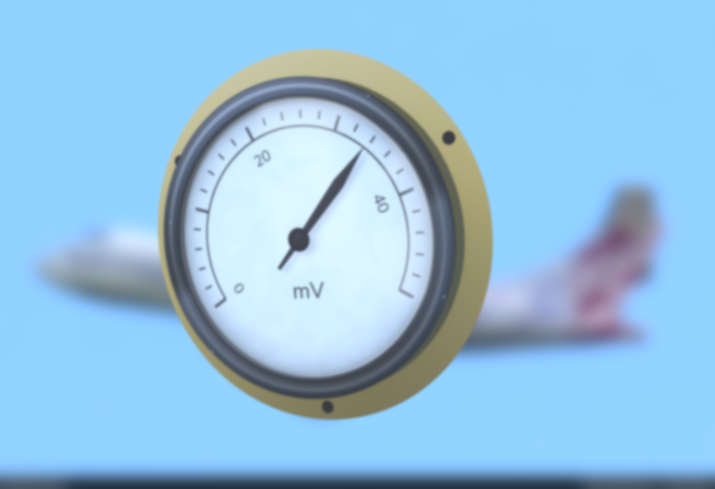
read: 34 mV
